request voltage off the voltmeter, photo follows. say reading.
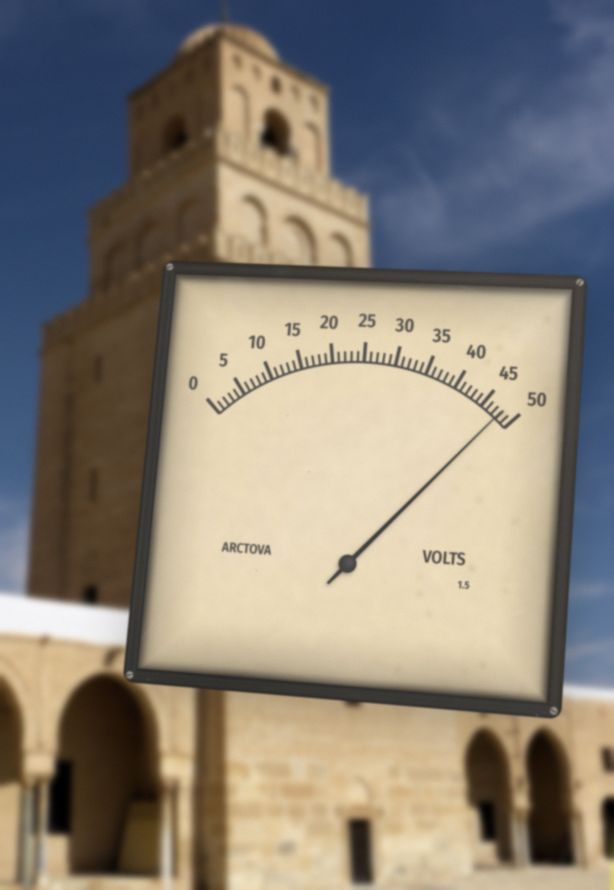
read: 48 V
